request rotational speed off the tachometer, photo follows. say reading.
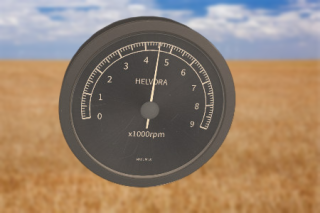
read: 4500 rpm
